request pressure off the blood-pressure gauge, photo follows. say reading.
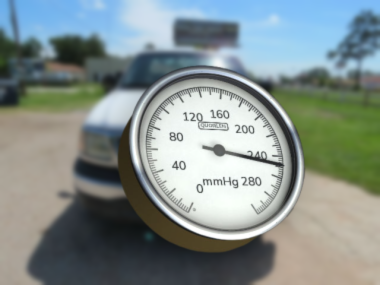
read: 250 mmHg
